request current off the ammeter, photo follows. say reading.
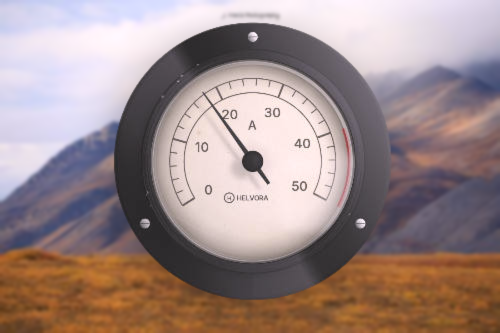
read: 18 A
